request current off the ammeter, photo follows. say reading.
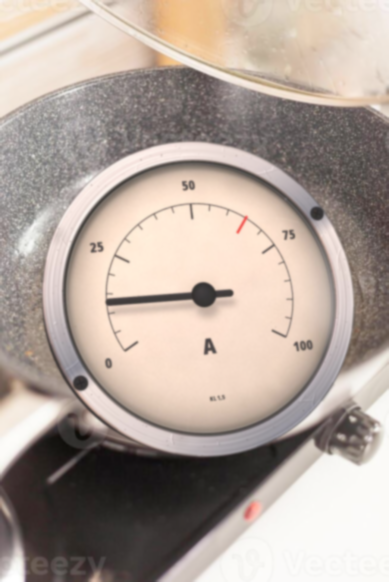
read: 12.5 A
